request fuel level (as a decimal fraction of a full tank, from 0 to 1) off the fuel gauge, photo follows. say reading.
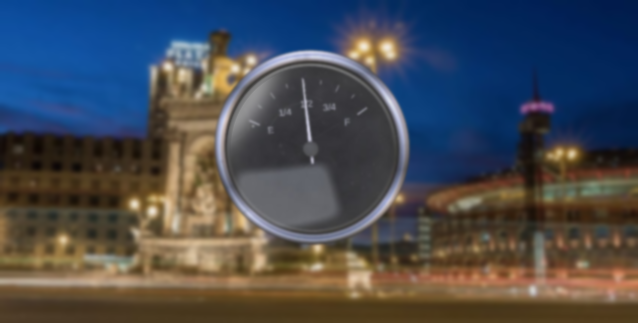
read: 0.5
